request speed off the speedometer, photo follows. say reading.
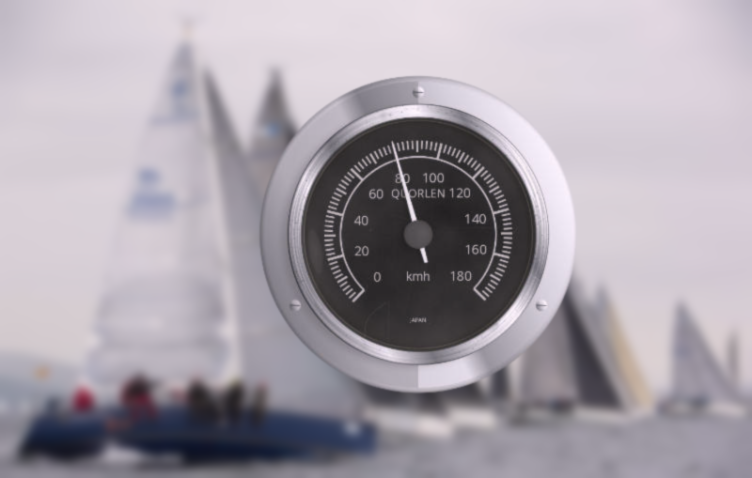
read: 80 km/h
